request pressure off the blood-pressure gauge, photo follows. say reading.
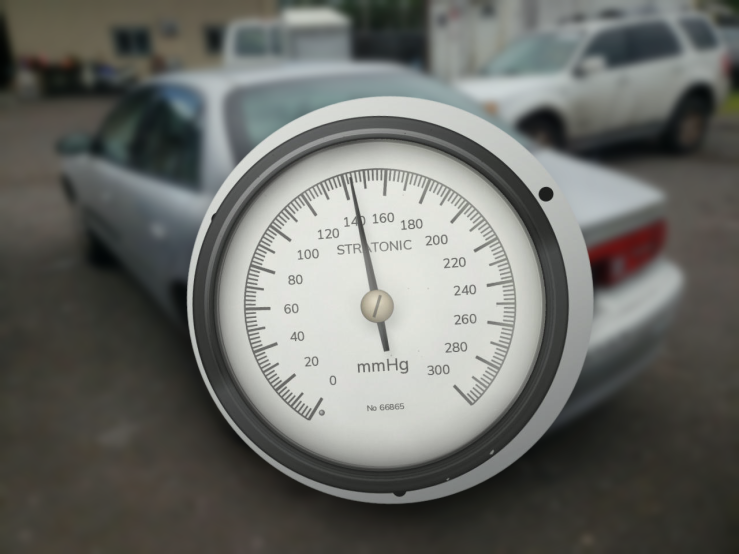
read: 144 mmHg
